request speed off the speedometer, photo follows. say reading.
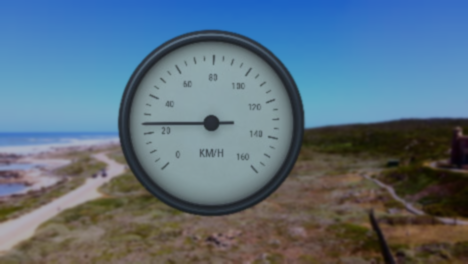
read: 25 km/h
